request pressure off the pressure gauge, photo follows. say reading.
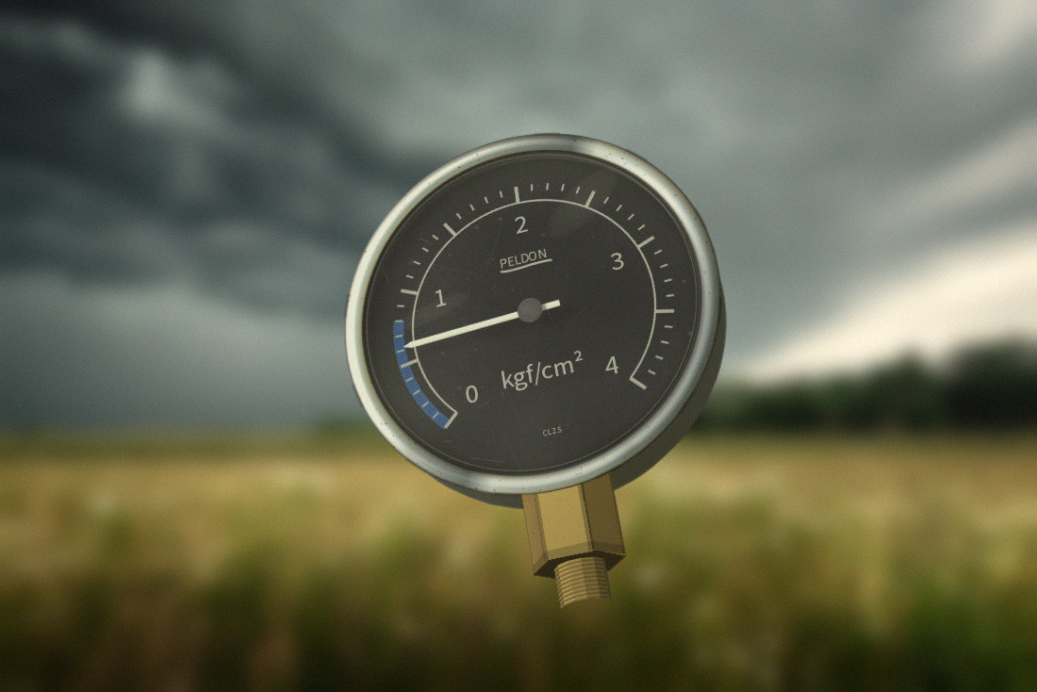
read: 0.6 kg/cm²
